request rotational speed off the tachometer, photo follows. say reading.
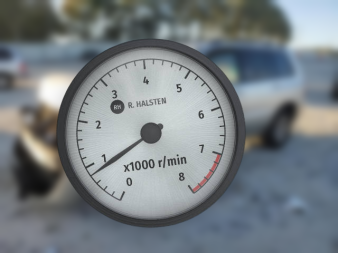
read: 800 rpm
